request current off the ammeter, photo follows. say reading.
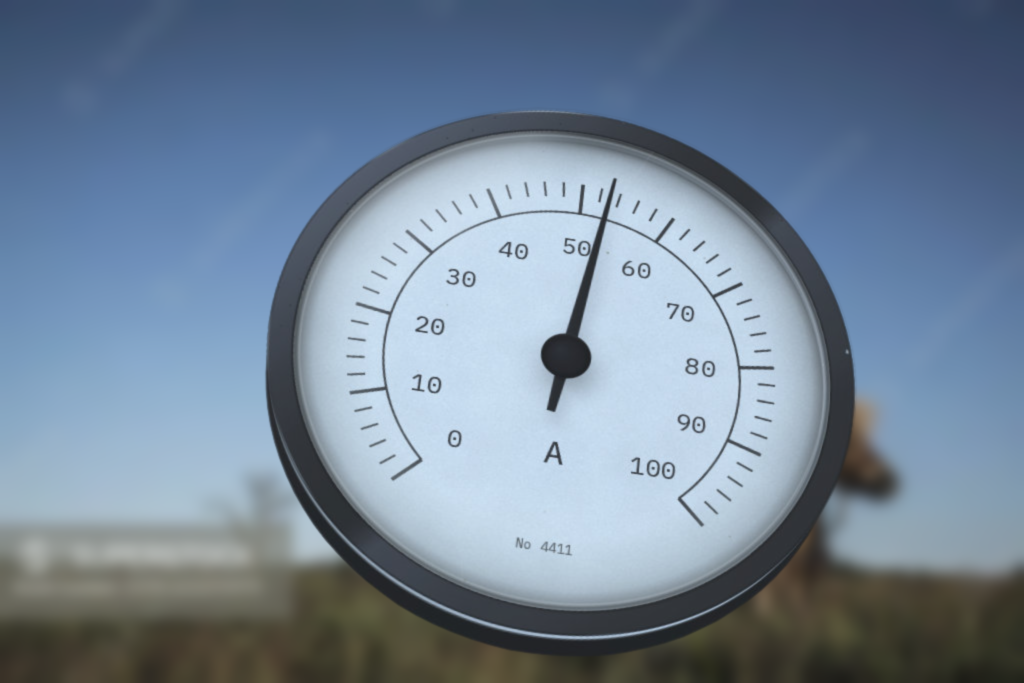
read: 53 A
